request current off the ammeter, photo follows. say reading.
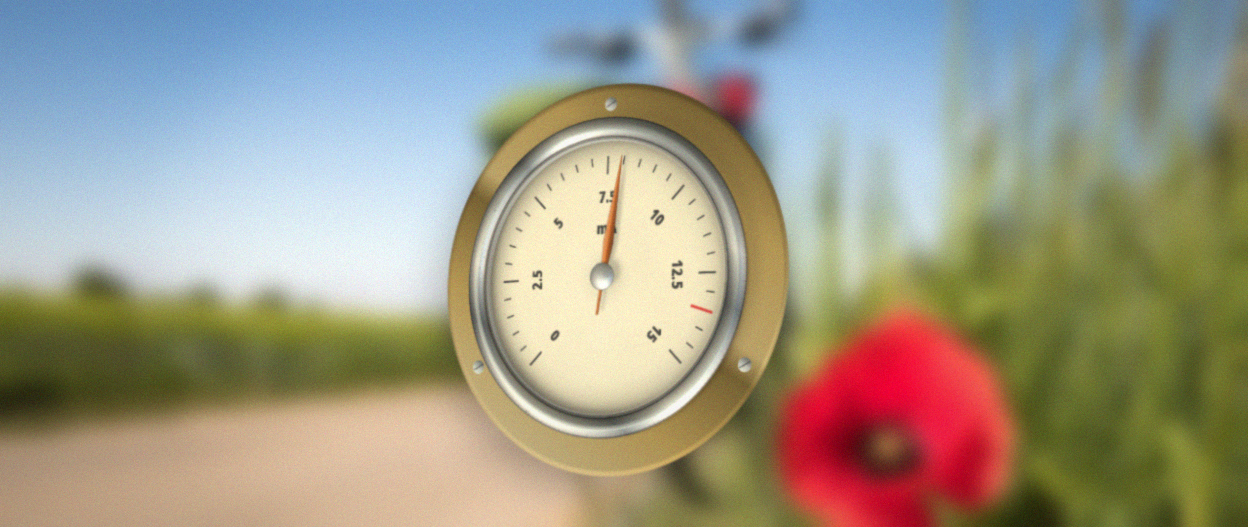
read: 8 mA
